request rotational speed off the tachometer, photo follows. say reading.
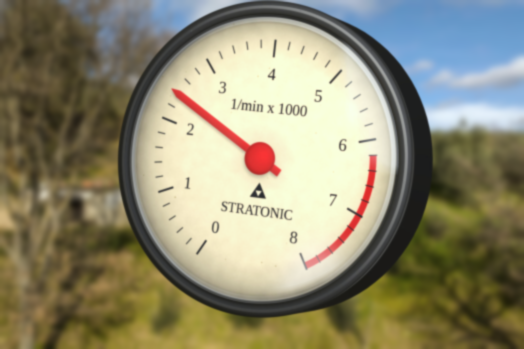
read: 2400 rpm
